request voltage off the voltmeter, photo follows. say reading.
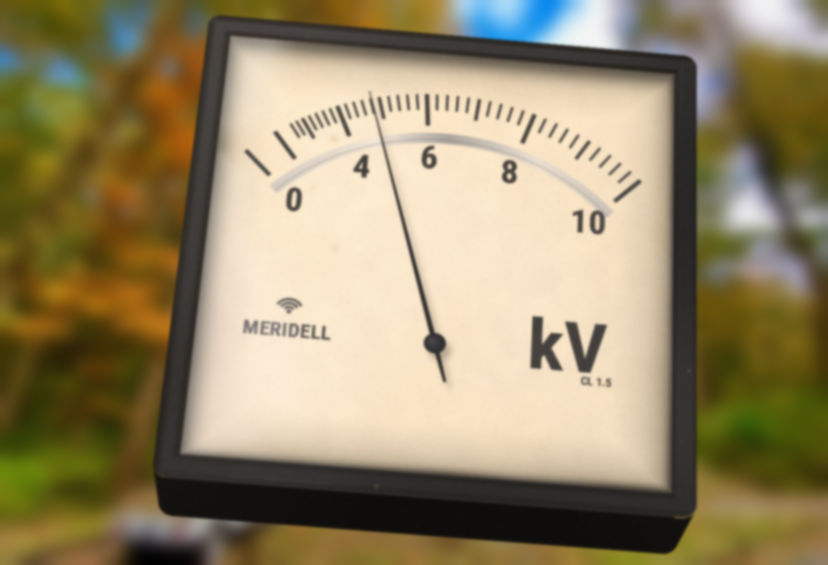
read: 4.8 kV
